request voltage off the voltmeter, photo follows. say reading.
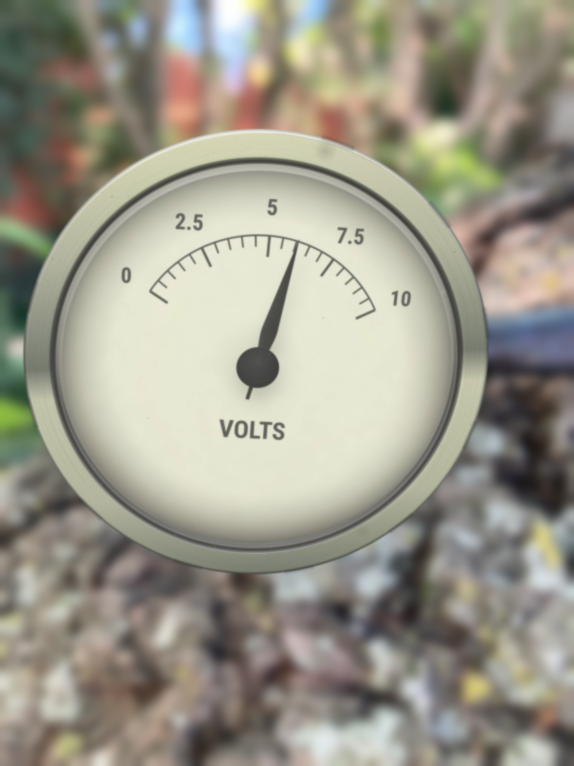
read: 6 V
